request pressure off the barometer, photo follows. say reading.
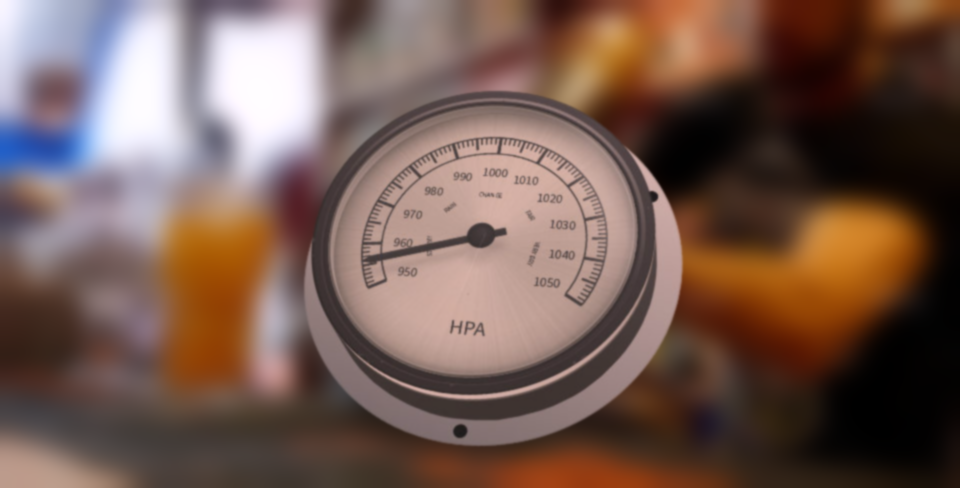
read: 955 hPa
